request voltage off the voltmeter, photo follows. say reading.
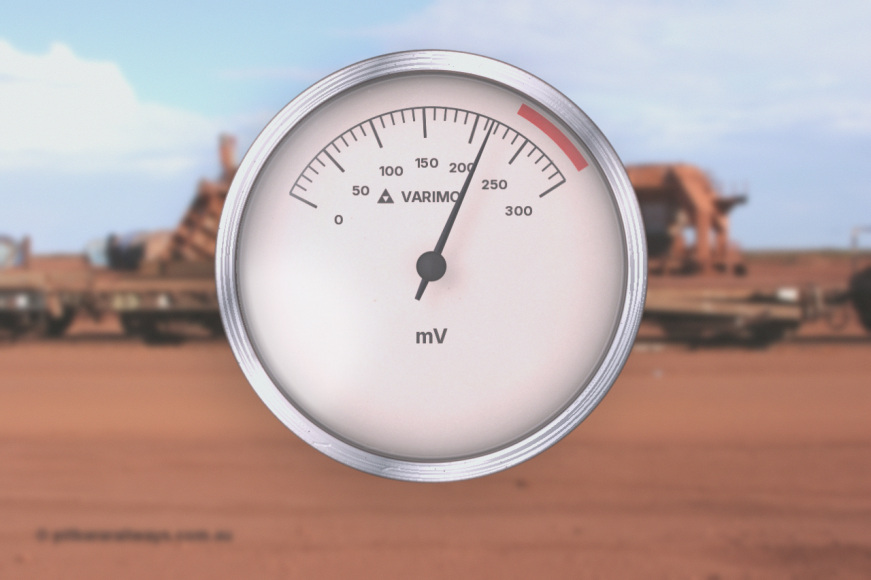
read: 215 mV
